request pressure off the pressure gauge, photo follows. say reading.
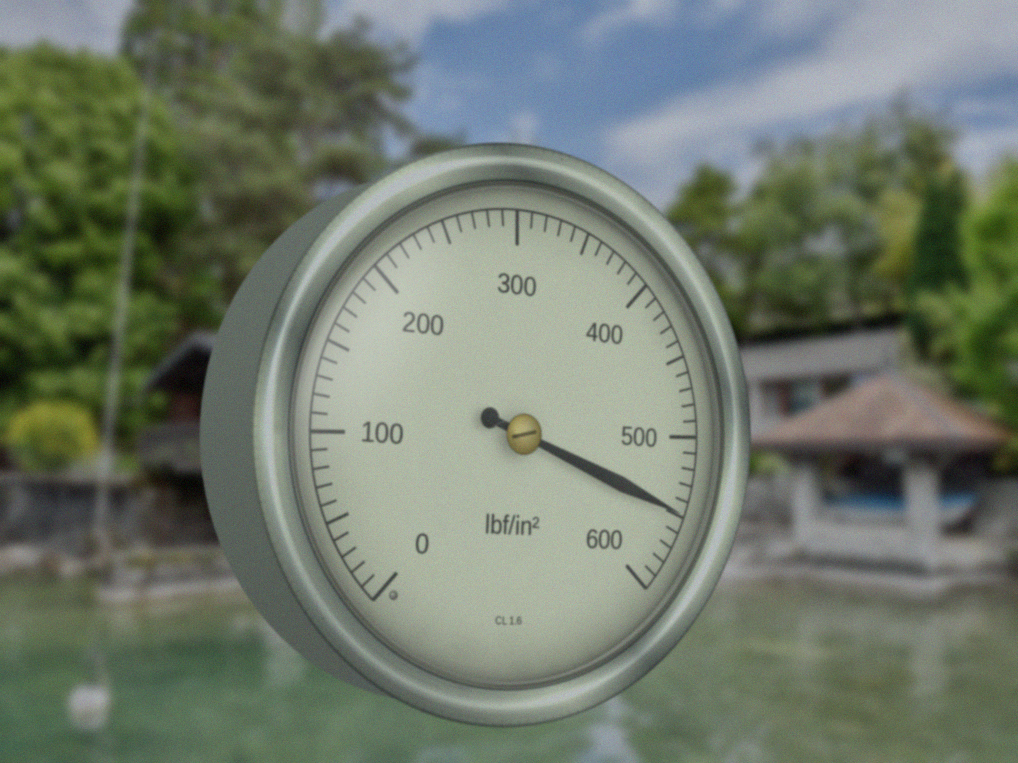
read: 550 psi
